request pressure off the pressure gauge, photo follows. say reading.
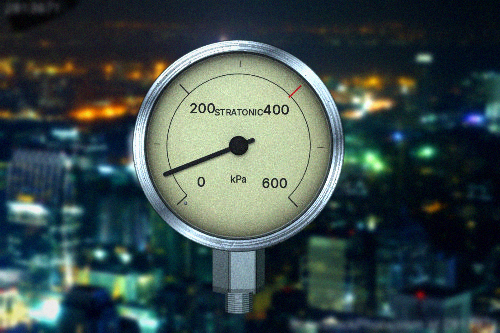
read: 50 kPa
